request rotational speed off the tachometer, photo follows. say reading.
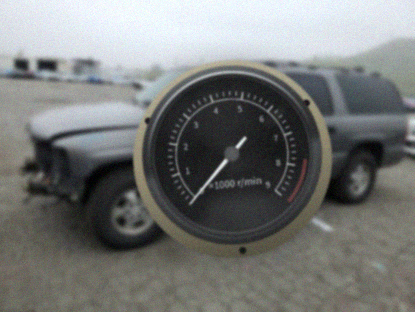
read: 0 rpm
